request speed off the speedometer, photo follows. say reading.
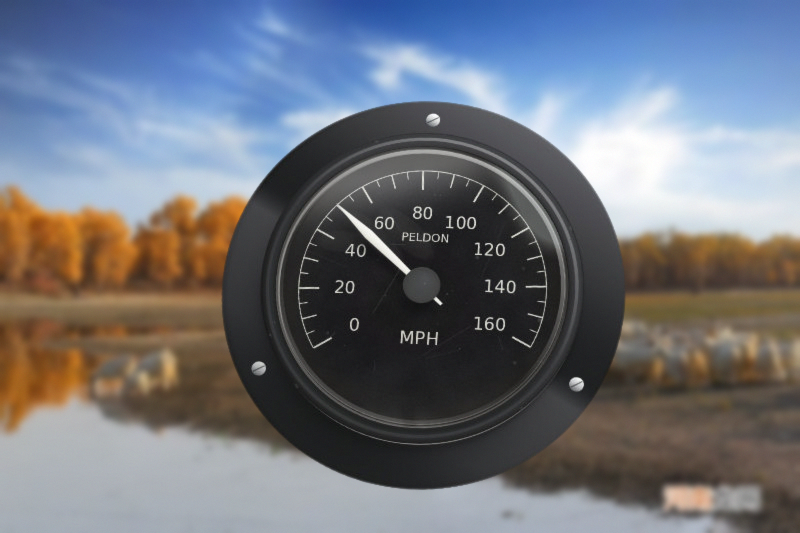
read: 50 mph
